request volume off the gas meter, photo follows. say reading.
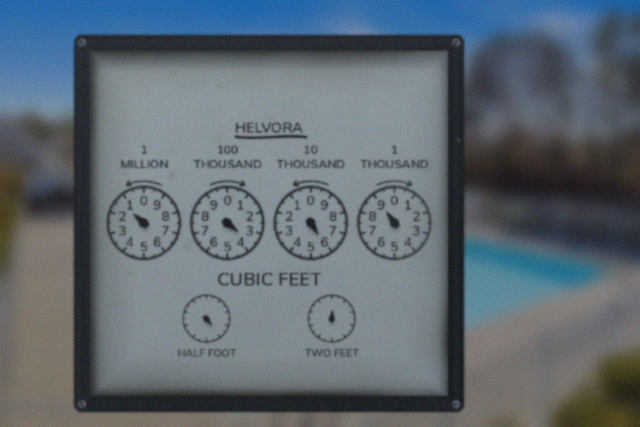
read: 135900 ft³
